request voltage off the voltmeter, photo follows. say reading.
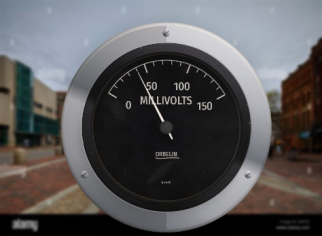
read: 40 mV
